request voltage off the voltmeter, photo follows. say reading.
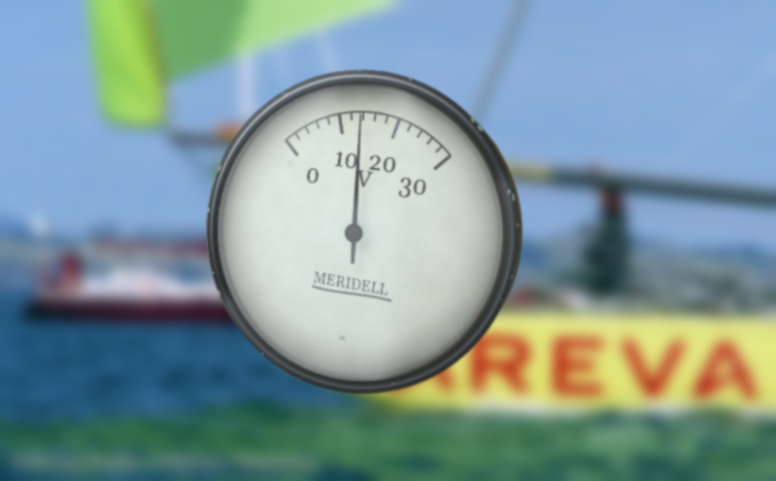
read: 14 V
